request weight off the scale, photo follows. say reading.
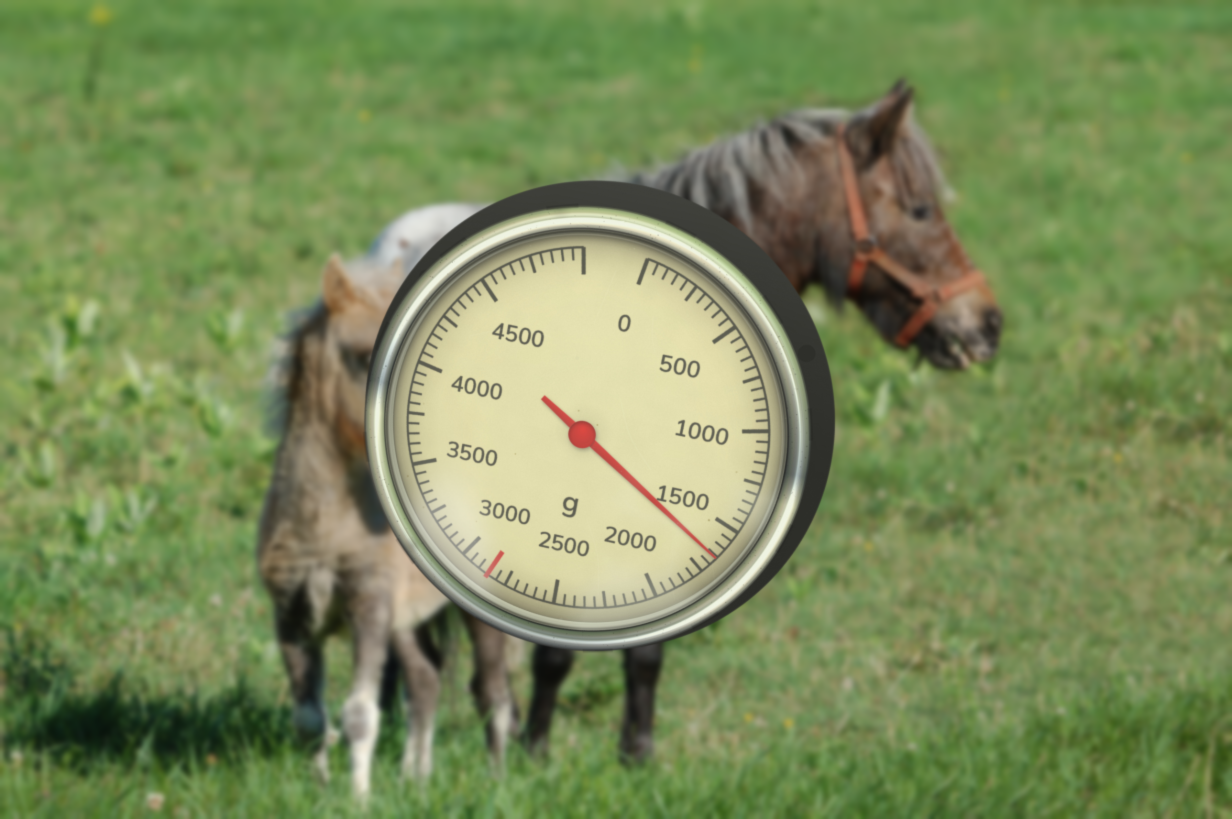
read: 1650 g
